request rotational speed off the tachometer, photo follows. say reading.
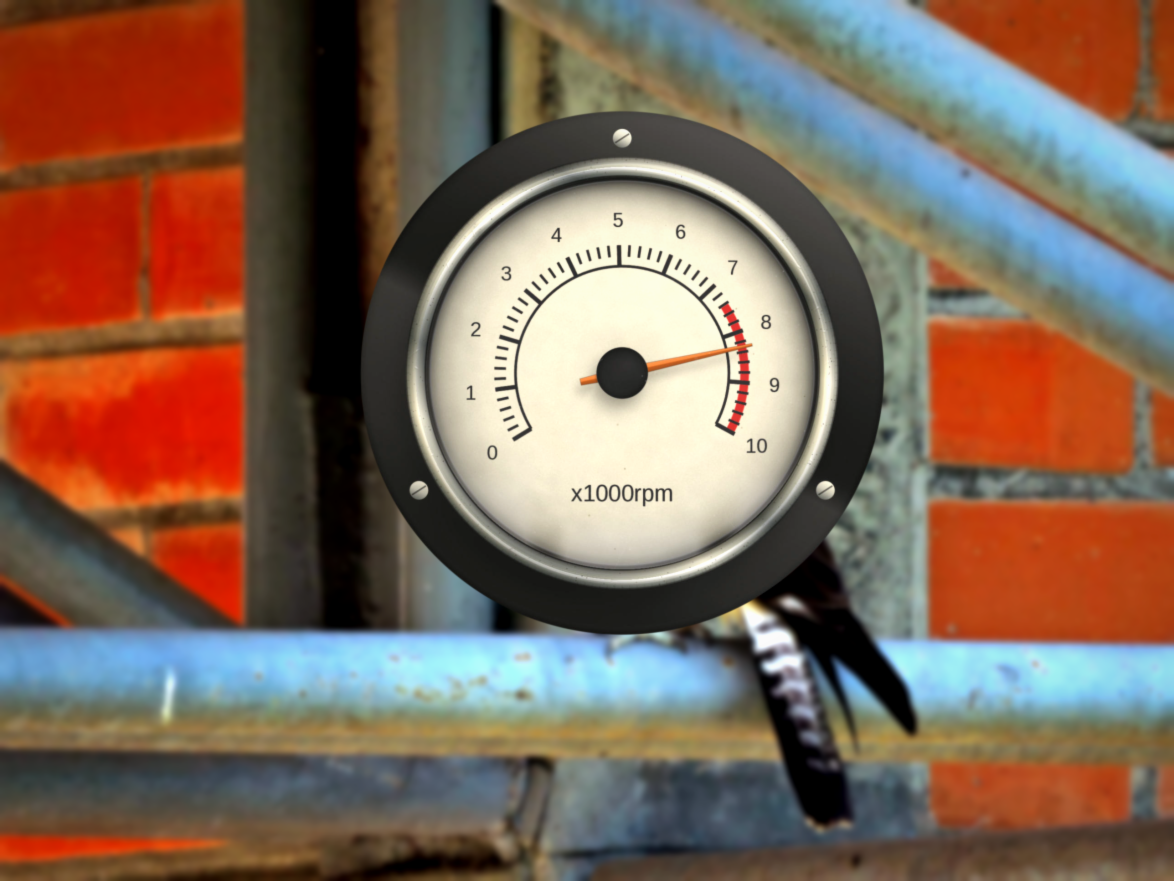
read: 8300 rpm
